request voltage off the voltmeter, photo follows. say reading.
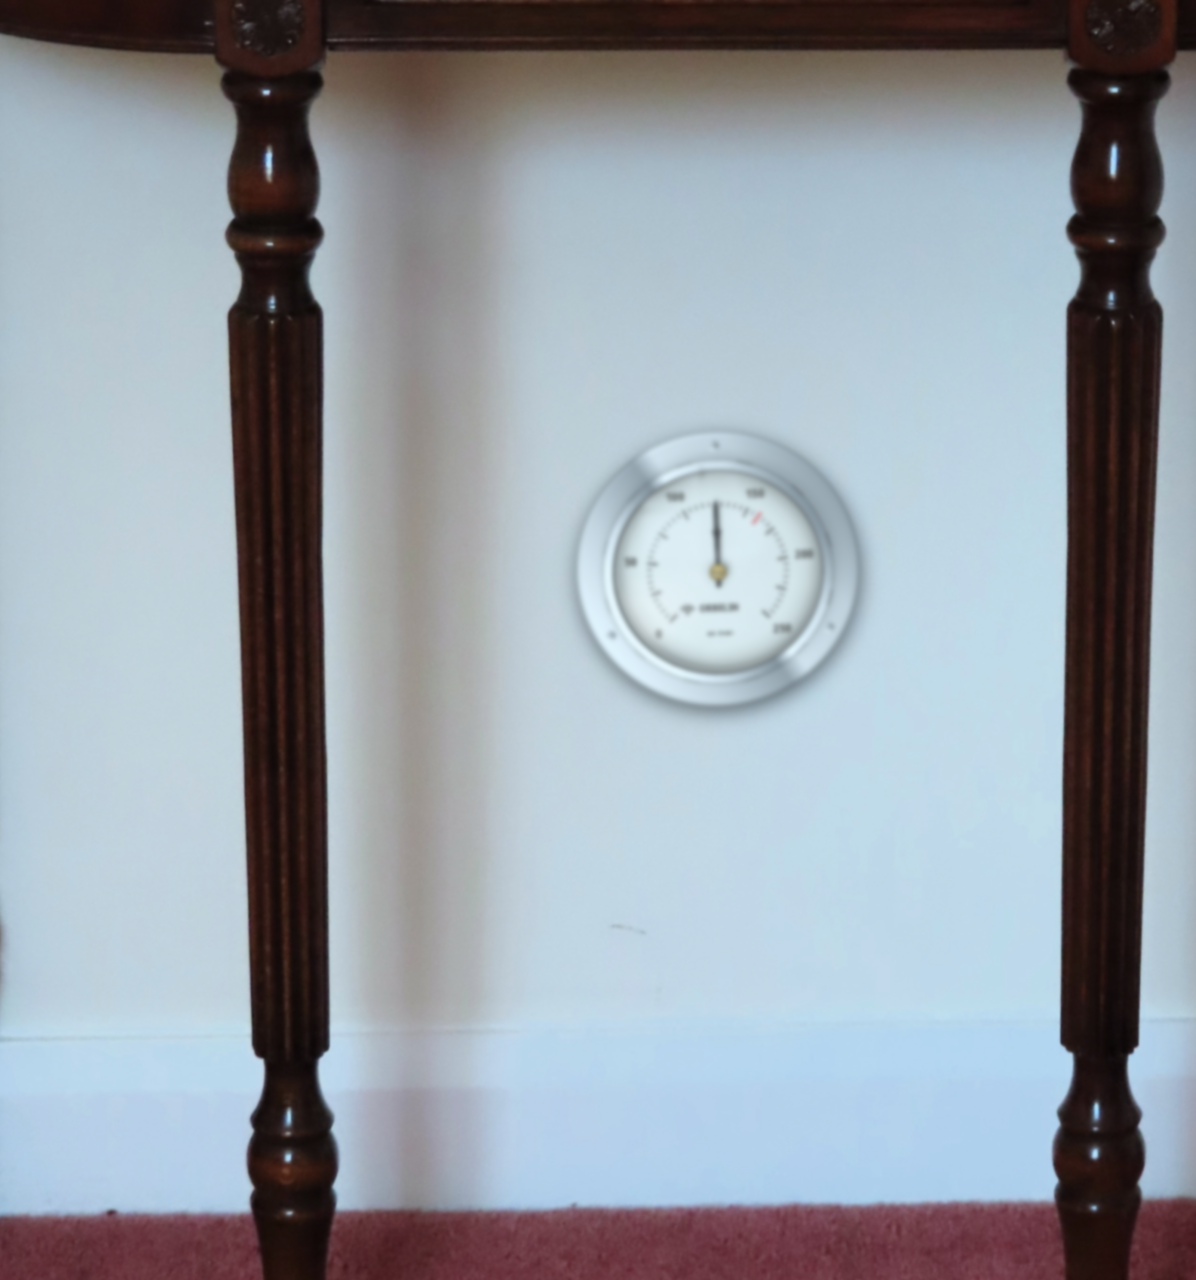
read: 125 V
